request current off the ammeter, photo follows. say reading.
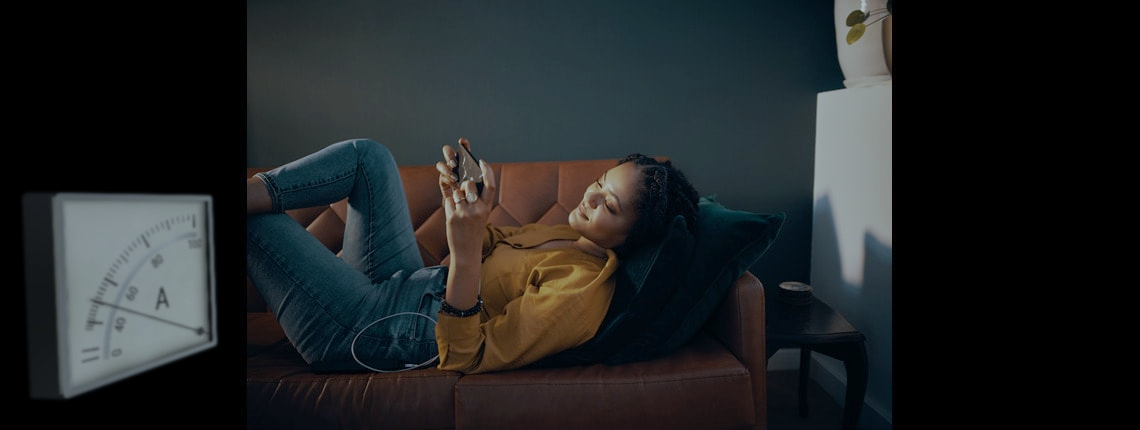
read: 50 A
